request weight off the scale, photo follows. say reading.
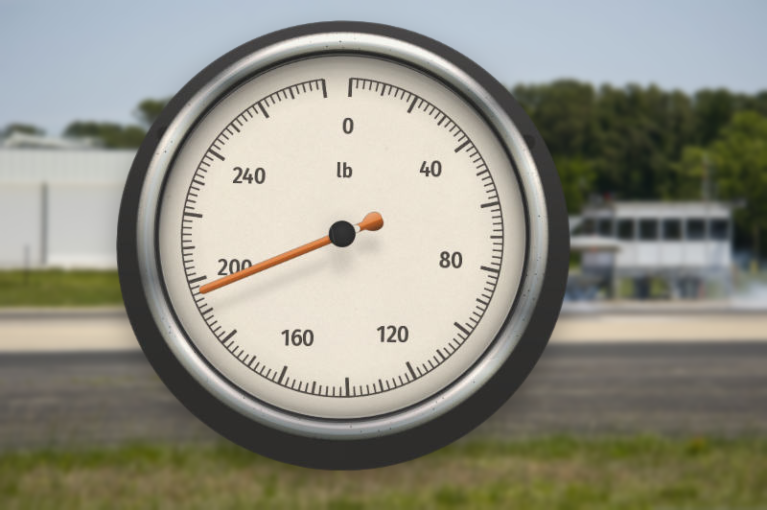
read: 196 lb
